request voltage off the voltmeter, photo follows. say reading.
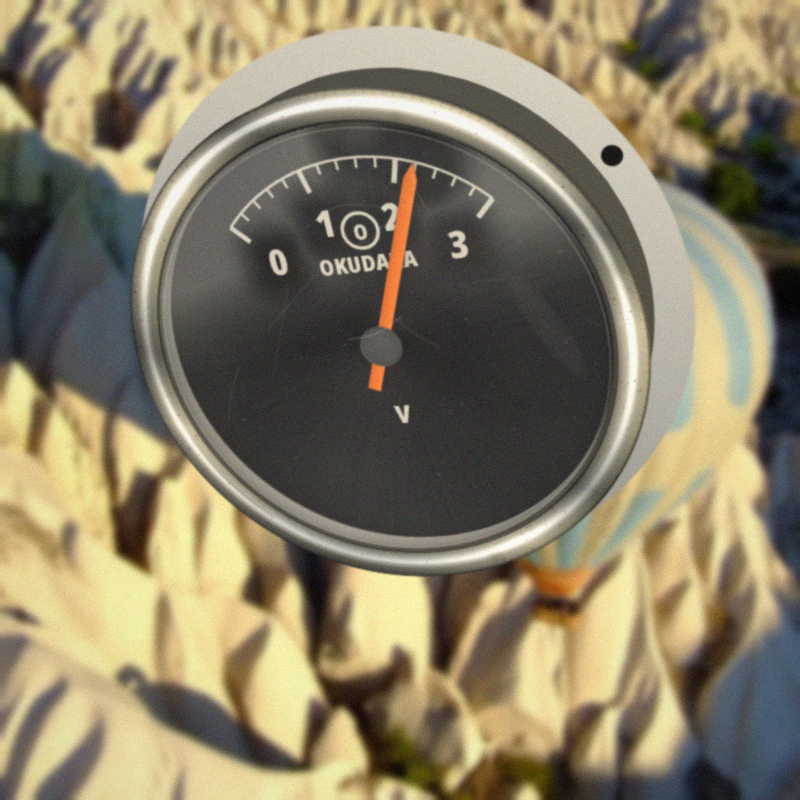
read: 2.2 V
